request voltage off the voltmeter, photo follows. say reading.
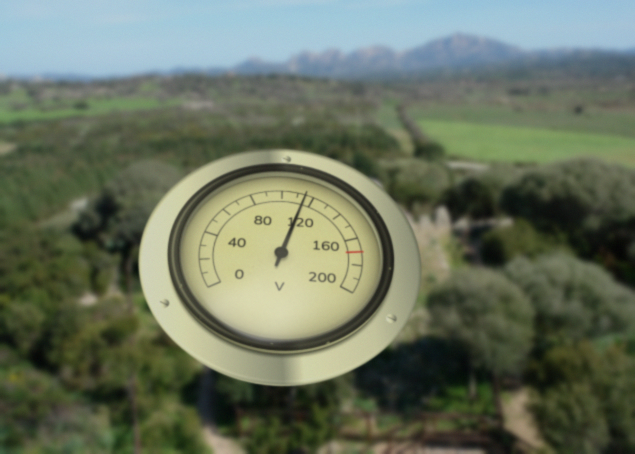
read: 115 V
